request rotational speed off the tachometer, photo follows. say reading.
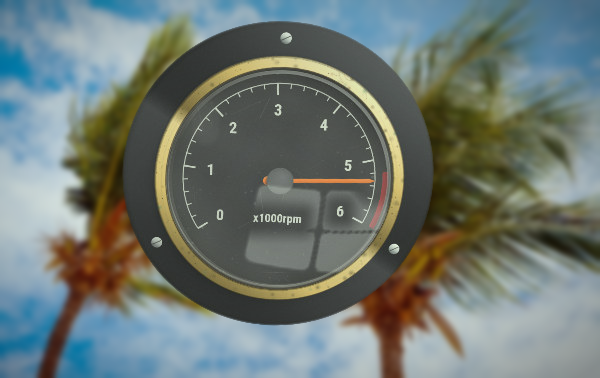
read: 5300 rpm
